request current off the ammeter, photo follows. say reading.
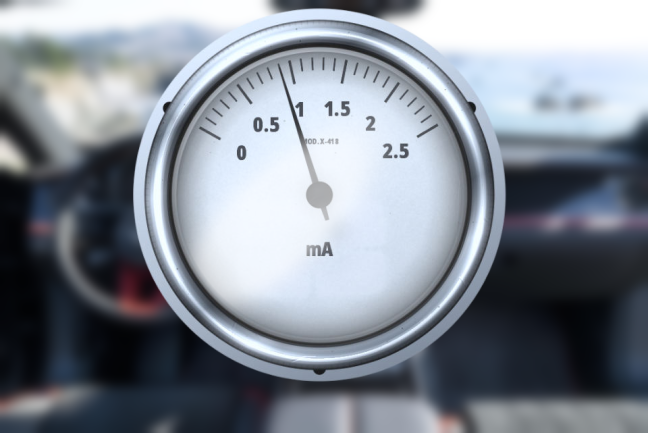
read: 0.9 mA
